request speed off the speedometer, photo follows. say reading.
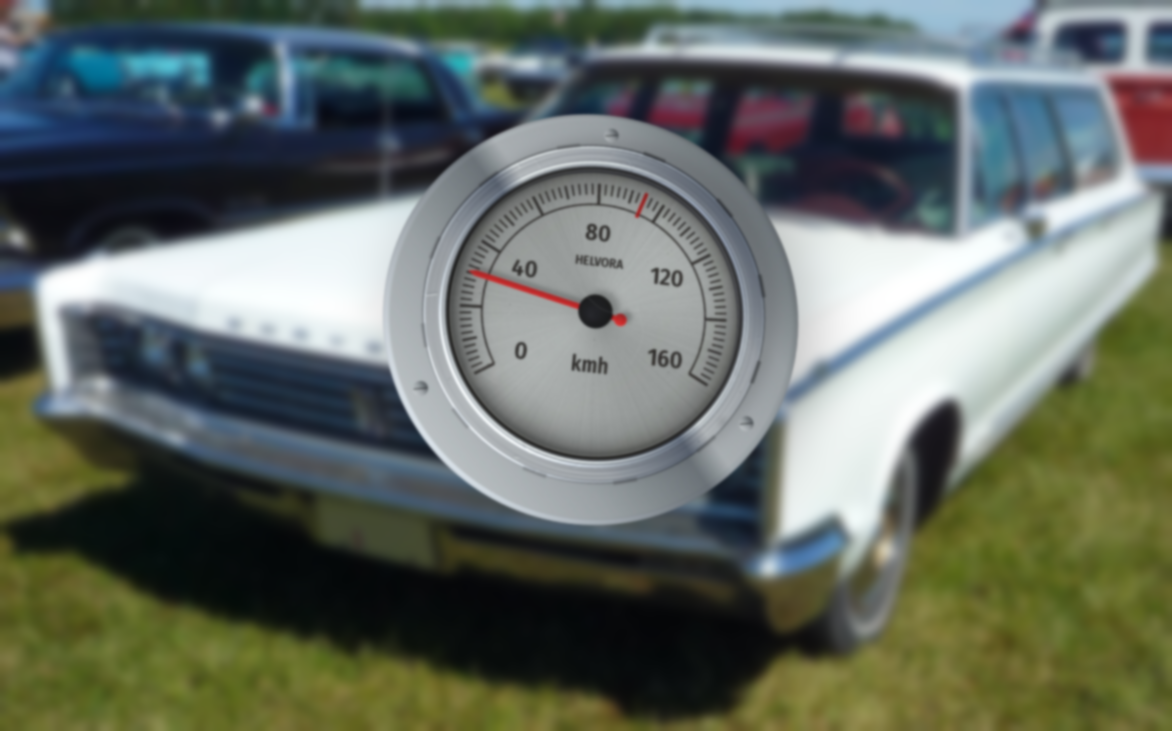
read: 30 km/h
